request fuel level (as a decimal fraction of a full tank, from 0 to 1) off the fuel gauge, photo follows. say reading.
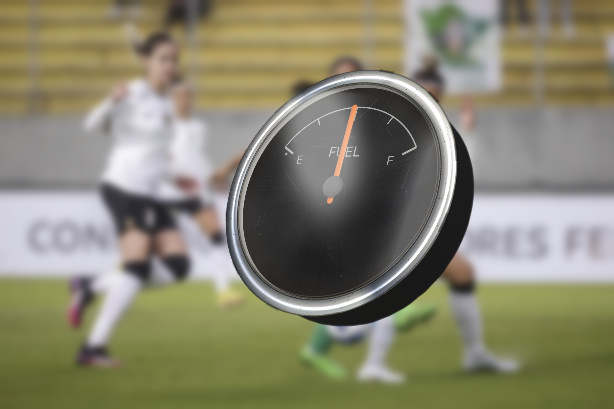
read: 0.5
